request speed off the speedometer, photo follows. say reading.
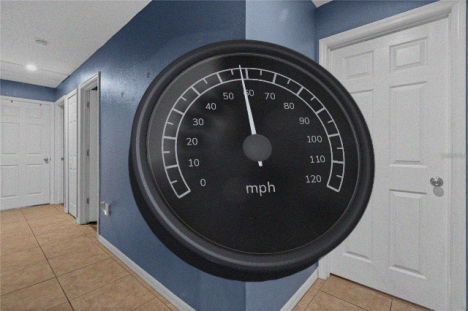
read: 57.5 mph
